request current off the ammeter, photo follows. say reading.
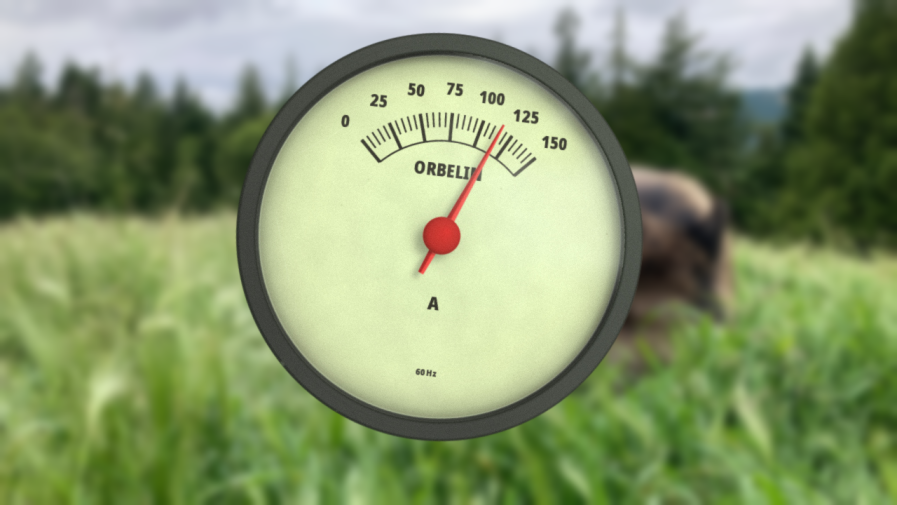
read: 115 A
